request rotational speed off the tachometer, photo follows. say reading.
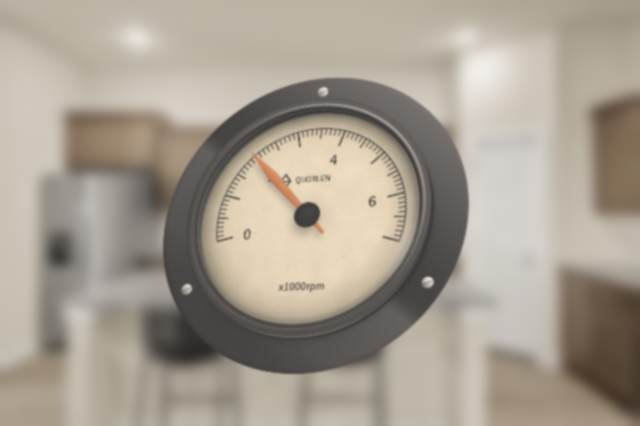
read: 2000 rpm
